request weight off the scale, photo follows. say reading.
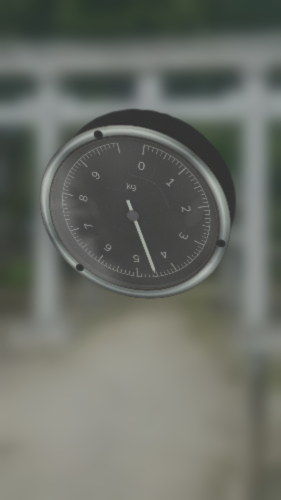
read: 4.5 kg
